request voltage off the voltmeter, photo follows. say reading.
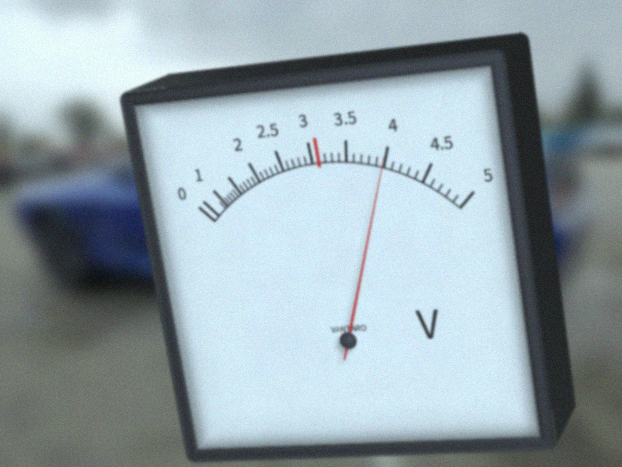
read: 4 V
